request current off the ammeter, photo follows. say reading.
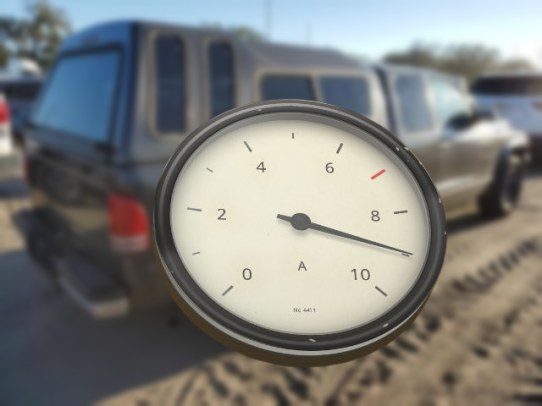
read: 9 A
